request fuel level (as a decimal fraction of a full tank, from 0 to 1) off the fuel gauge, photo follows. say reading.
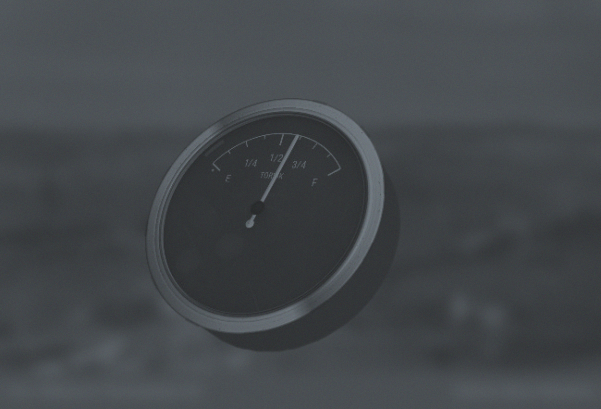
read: 0.625
